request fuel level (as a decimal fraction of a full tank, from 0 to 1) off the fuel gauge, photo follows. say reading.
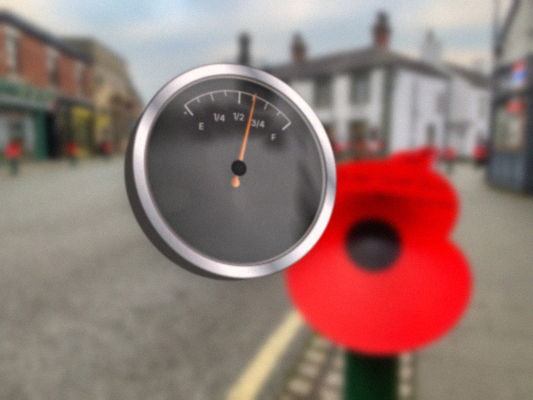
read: 0.625
